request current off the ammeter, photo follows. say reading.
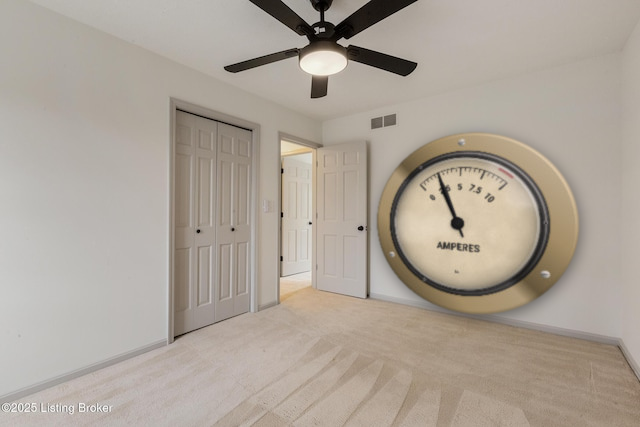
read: 2.5 A
